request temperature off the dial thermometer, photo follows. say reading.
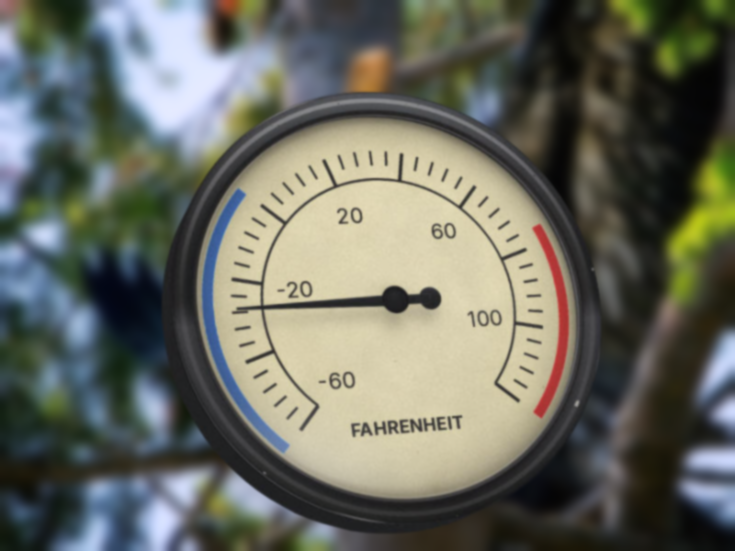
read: -28 °F
